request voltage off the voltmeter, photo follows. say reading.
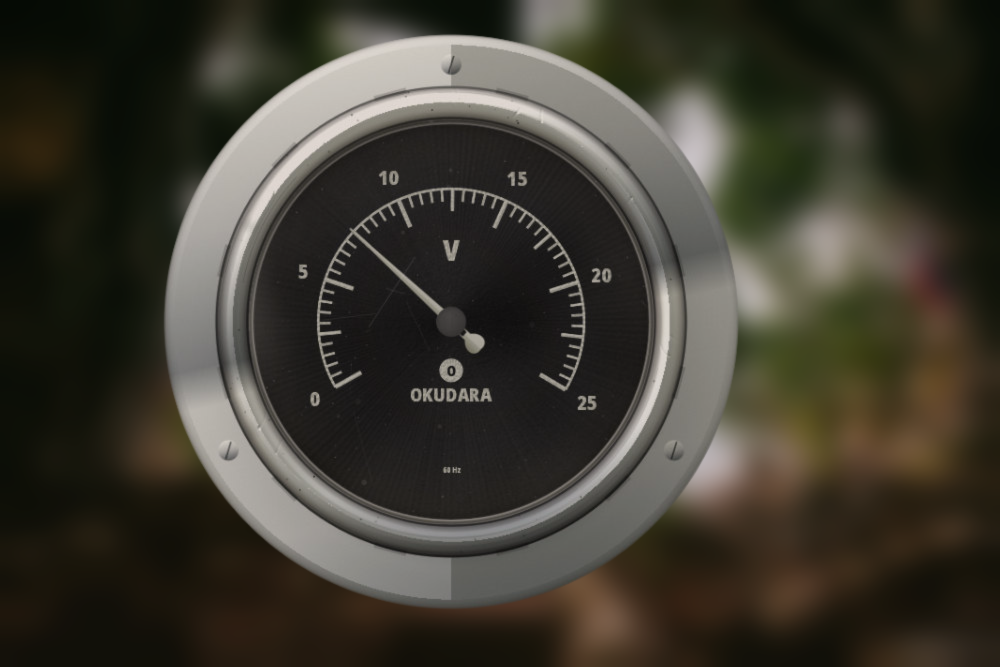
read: 7.5 V
